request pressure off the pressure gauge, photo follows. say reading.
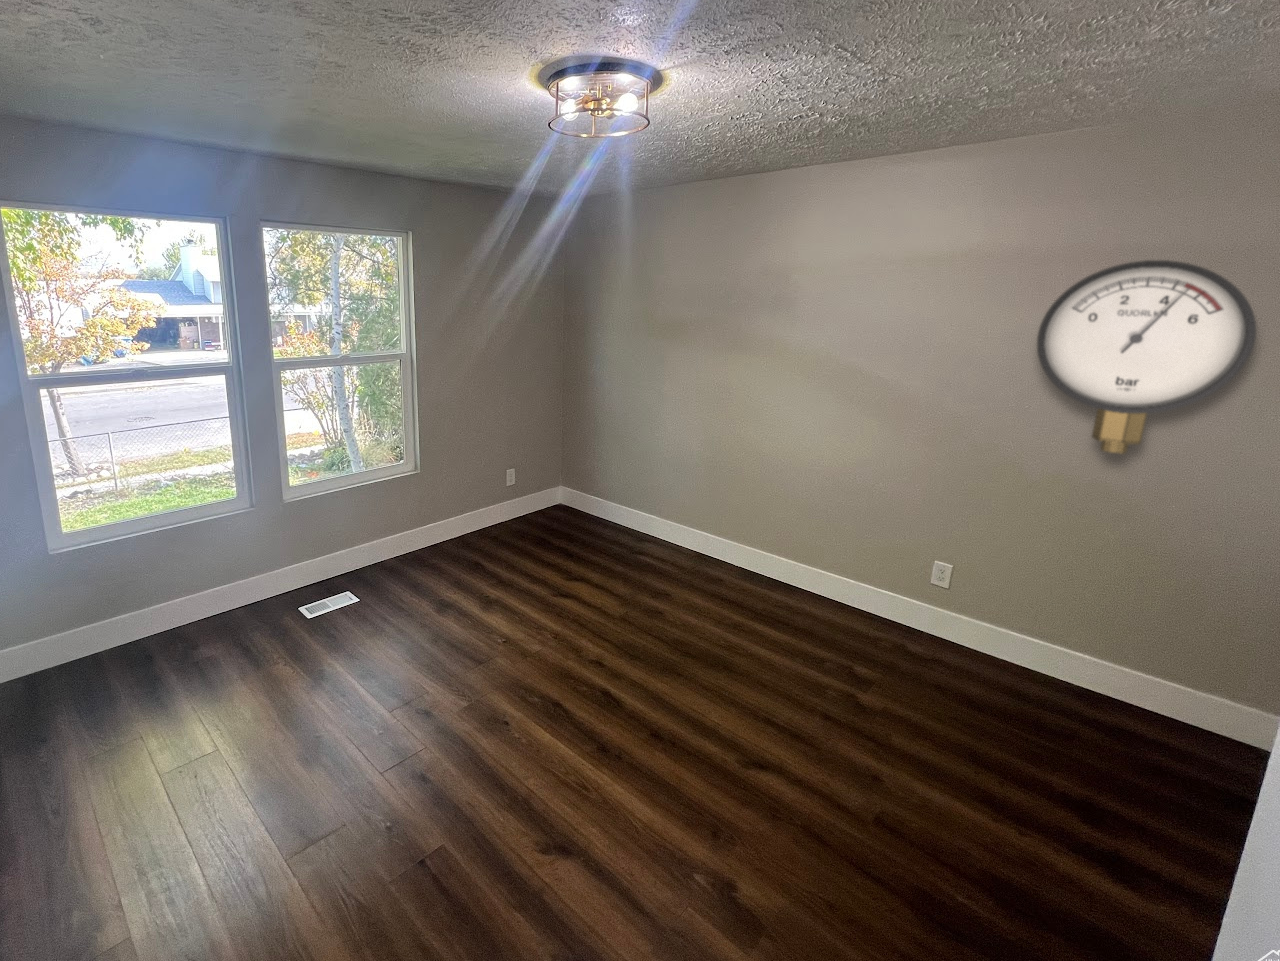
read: 4.5 bar
